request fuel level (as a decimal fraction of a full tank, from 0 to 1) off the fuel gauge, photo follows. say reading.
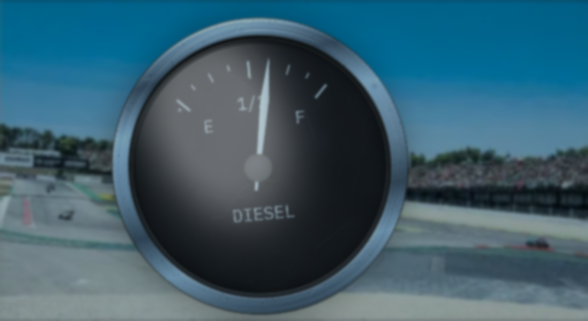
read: 0.625
